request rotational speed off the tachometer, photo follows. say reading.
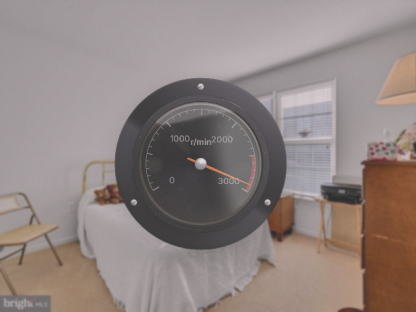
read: 2900 rpm
